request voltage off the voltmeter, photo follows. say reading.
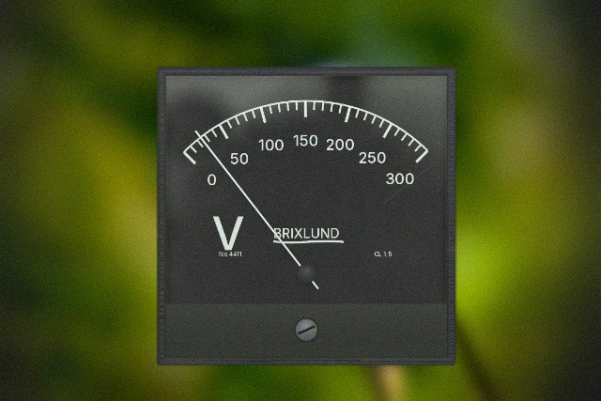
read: 25 V
